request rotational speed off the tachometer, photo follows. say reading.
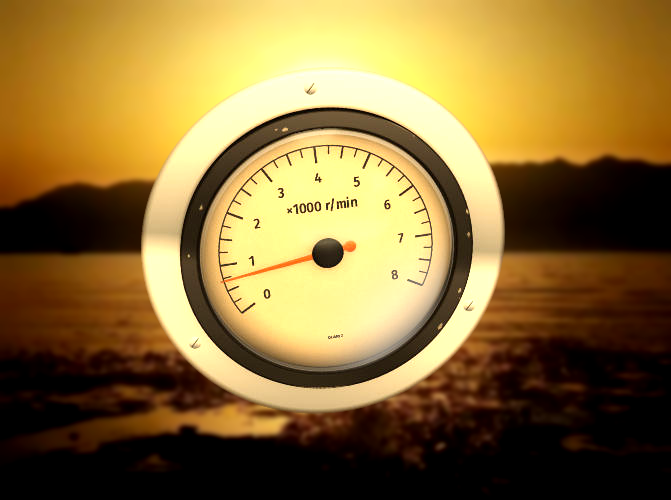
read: 750 rpm
